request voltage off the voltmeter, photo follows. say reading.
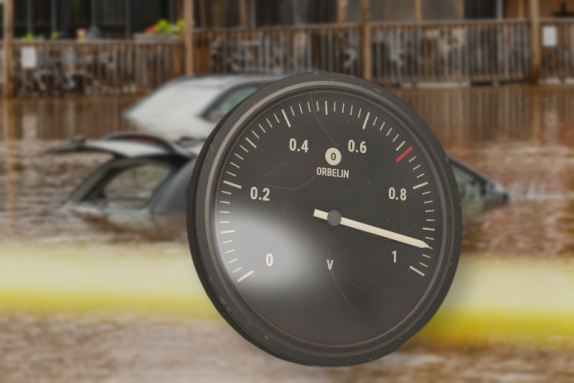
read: 0.94 V
